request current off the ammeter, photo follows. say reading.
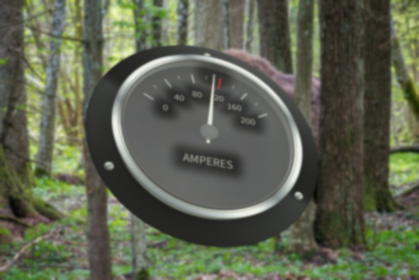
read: 110 A
